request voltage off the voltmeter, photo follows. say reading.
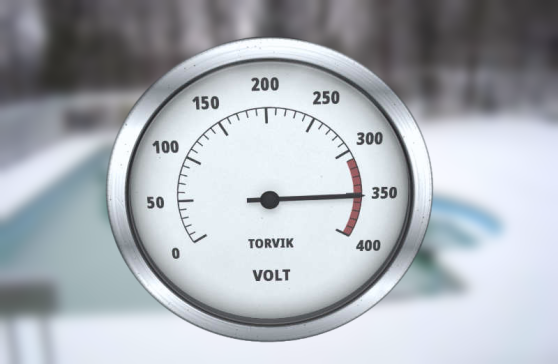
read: 350 V
